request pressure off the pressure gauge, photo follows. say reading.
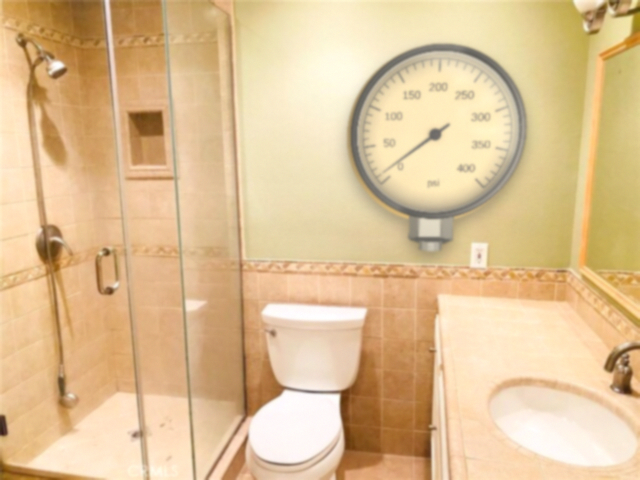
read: 10 psi
